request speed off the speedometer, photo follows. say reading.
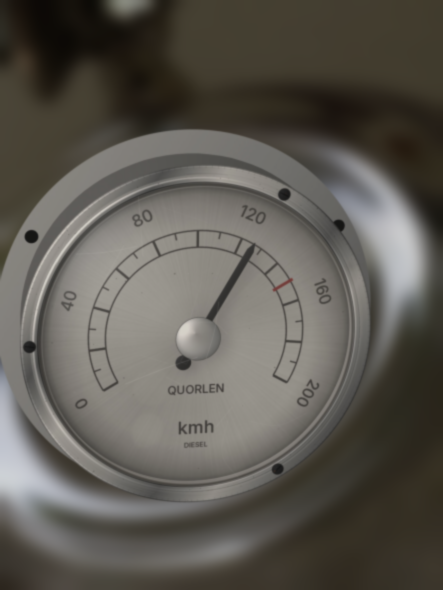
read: 125 km/h
